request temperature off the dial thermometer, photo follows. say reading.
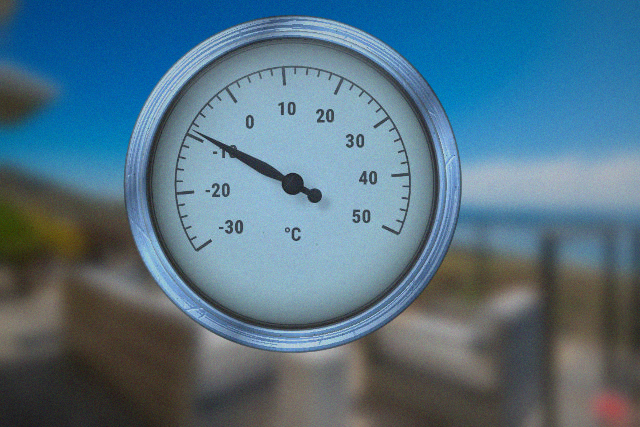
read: -9 °C
